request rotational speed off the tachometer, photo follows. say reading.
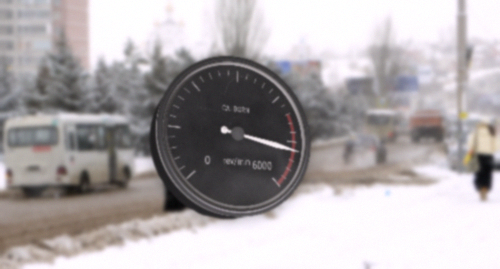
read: 5200 rpm
